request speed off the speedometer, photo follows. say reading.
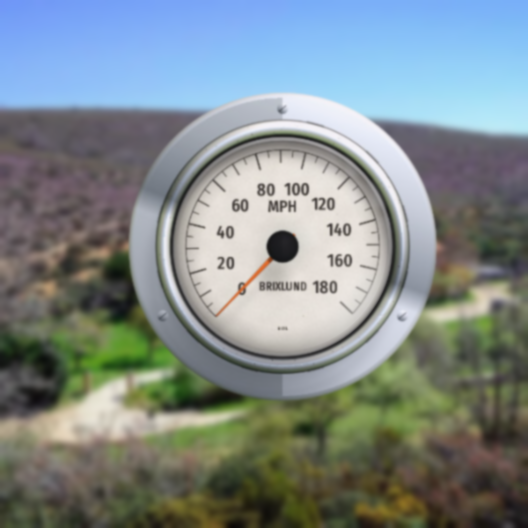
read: 0 mph
